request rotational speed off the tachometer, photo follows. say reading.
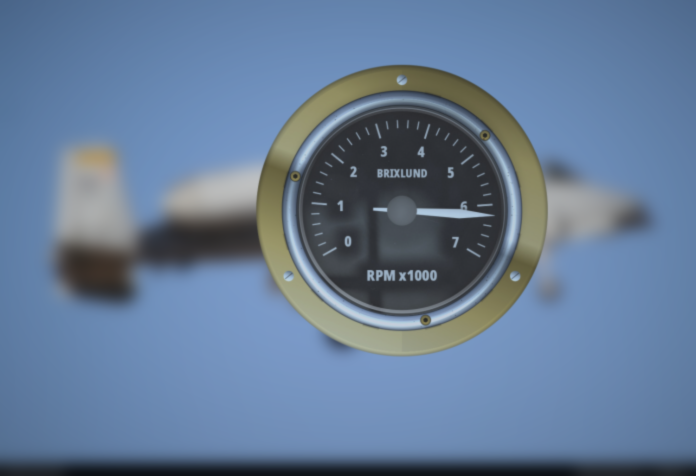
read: 6200 rpm
